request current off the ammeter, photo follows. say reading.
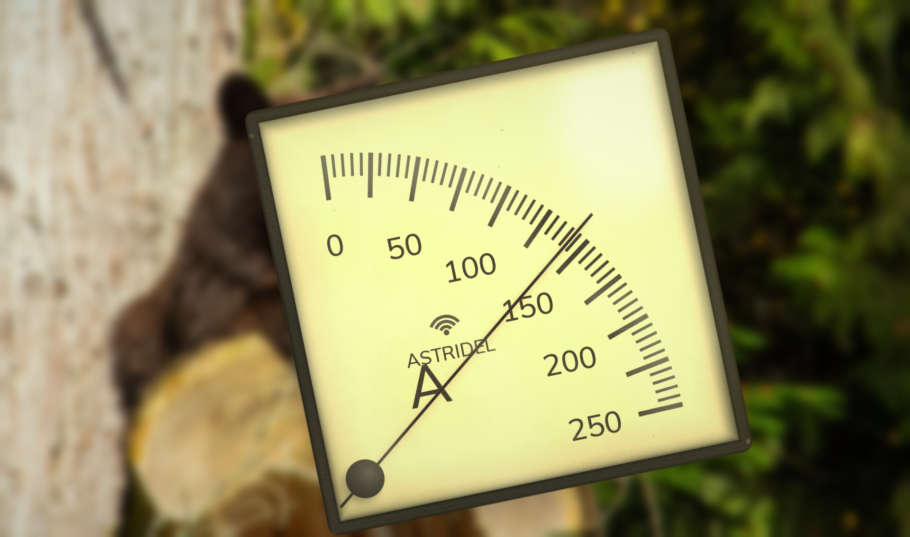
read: 142.5 A
